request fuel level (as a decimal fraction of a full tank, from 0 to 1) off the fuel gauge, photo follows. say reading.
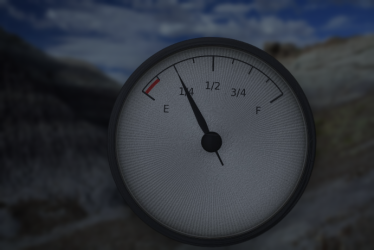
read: 0.25
